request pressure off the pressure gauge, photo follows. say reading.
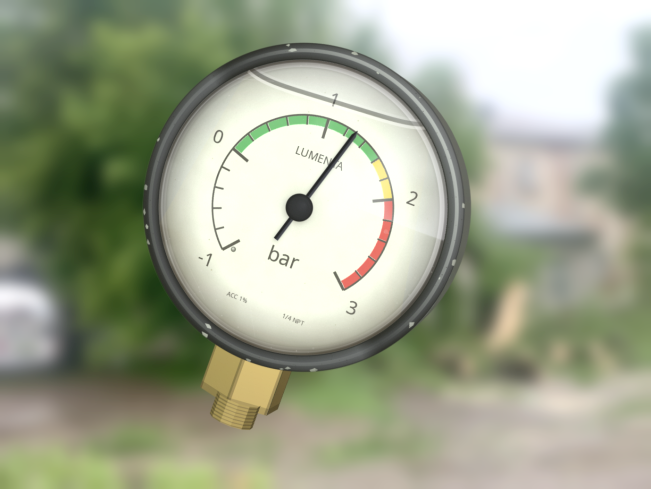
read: 1.3 bar
